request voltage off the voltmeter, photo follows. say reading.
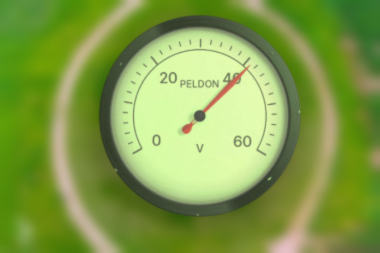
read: 41 V
